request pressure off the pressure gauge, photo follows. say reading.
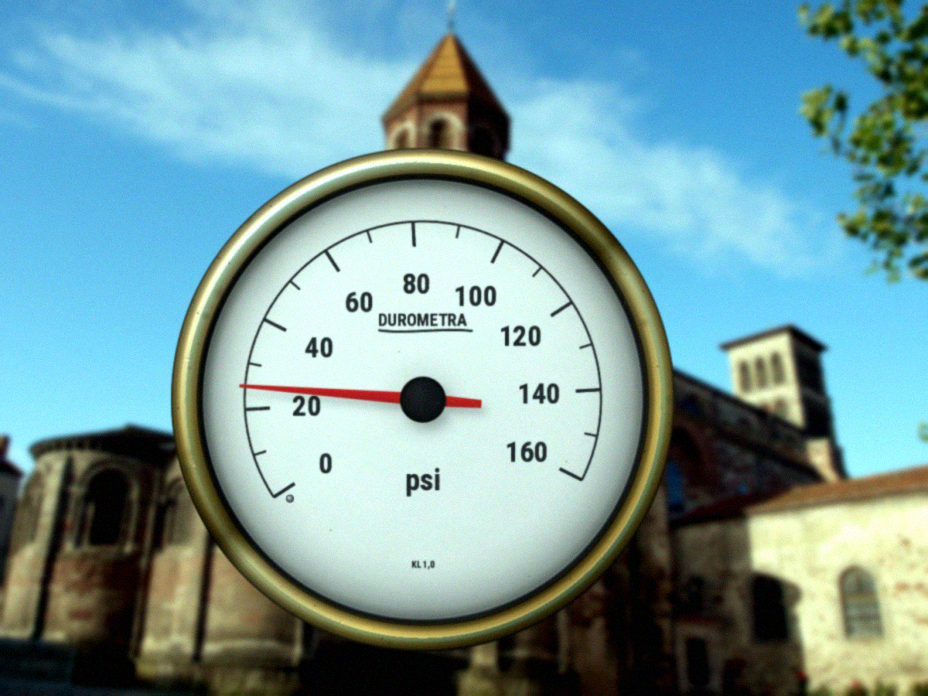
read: 25 psi
